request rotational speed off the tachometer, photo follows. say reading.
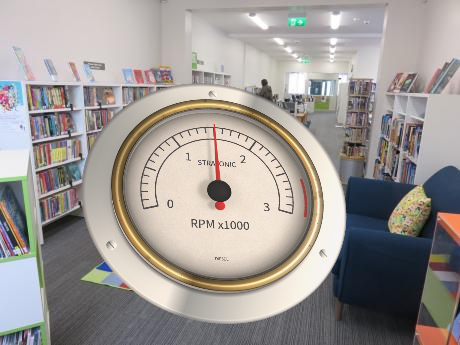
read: 1500 rpm
